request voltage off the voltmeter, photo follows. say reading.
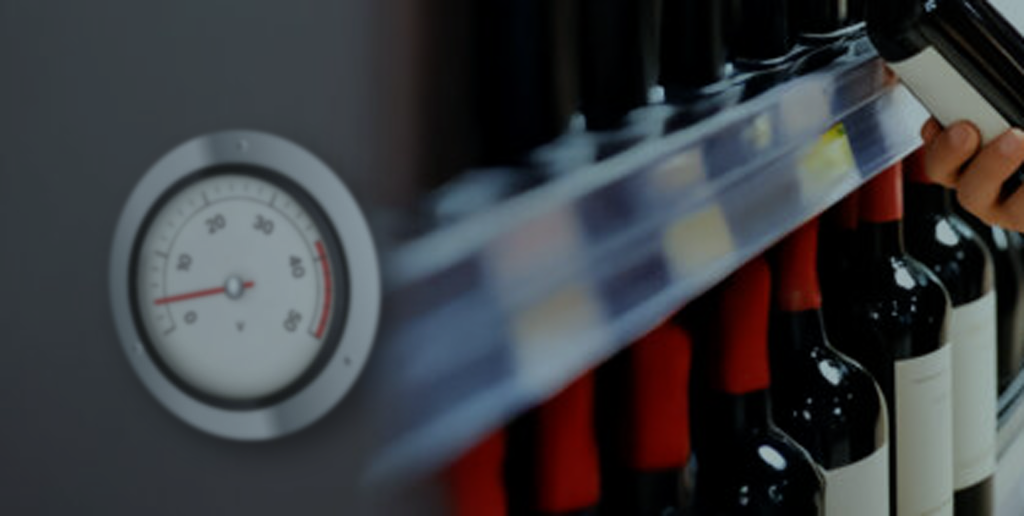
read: 4 V
